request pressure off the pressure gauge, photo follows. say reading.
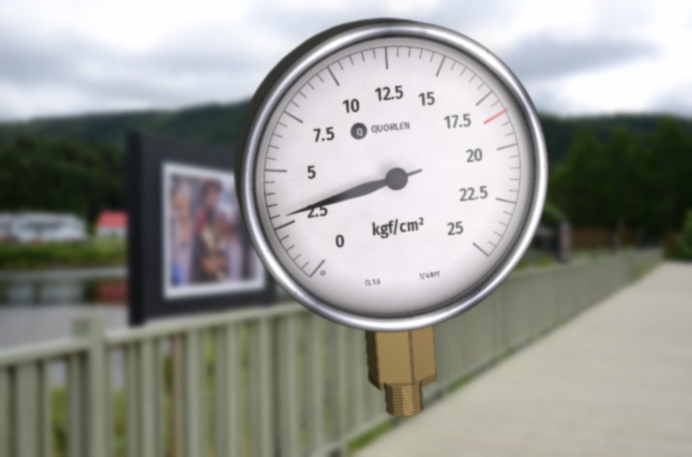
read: 3 kg/cm²
